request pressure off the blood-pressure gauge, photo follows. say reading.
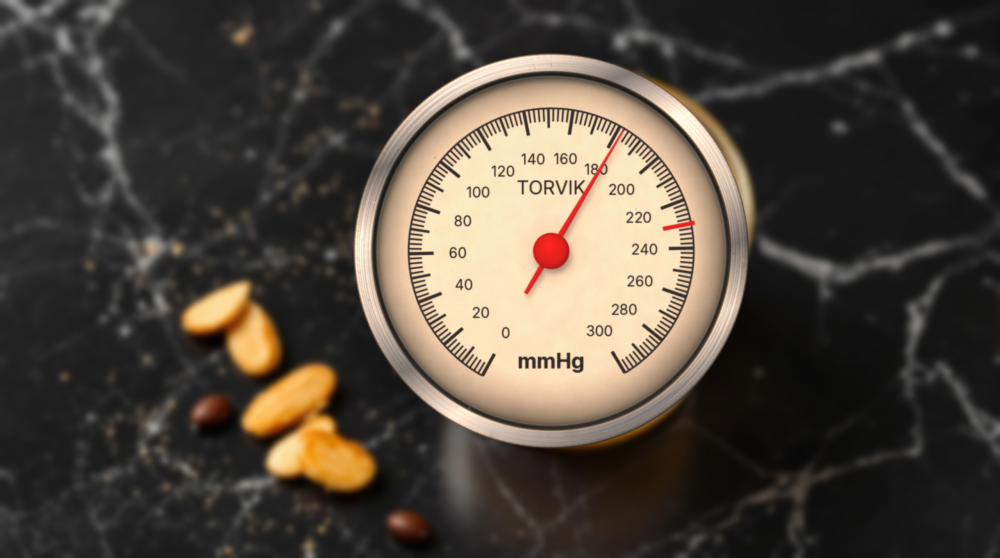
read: 182 mmHg
